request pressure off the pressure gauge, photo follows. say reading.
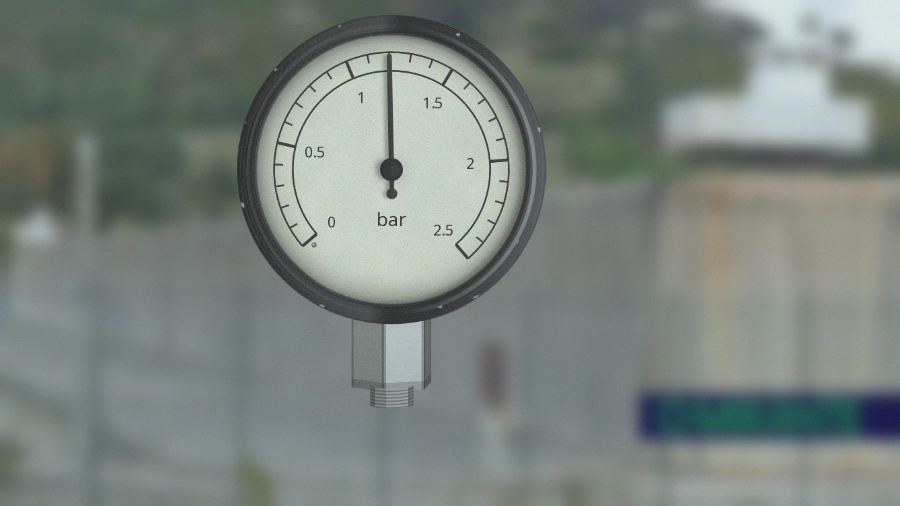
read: 1.2 bar
